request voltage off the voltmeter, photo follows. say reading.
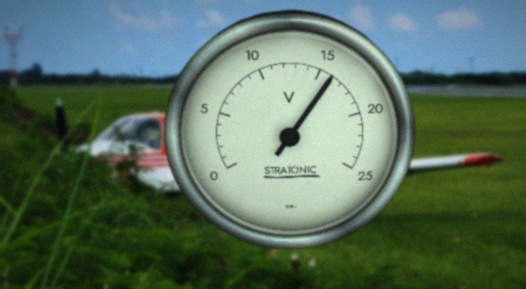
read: 16 V
